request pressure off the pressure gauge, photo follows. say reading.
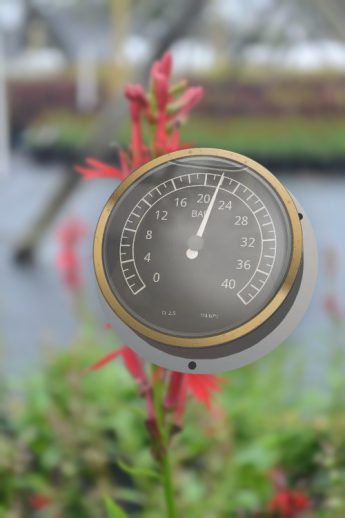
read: 22 bar
